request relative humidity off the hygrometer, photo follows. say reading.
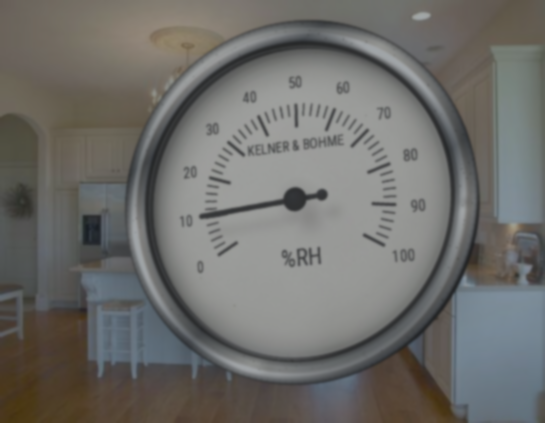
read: 10 %
